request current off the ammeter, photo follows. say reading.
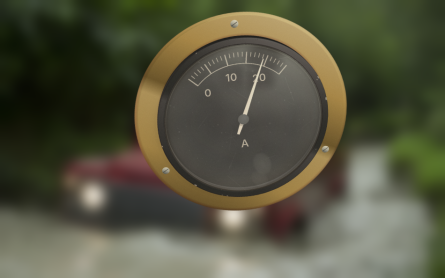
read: 19 A
